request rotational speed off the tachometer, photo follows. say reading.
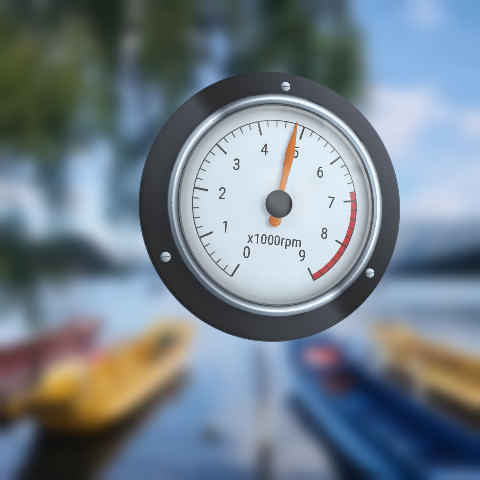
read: 4800 rpm
